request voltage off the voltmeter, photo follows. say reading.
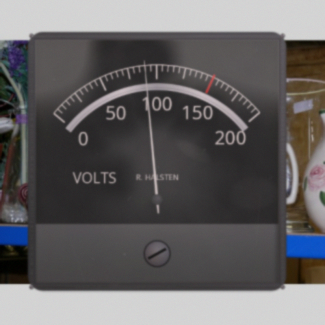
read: 90 V
